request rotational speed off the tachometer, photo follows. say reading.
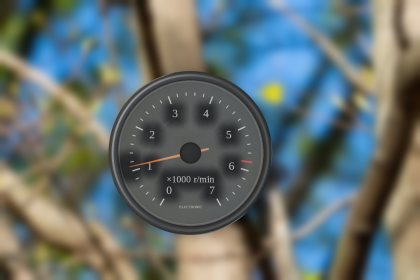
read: 1100 rpm
